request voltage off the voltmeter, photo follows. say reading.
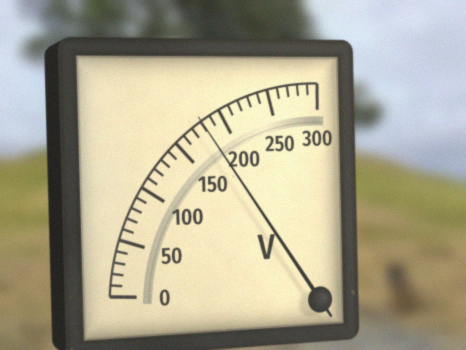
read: 180 V
